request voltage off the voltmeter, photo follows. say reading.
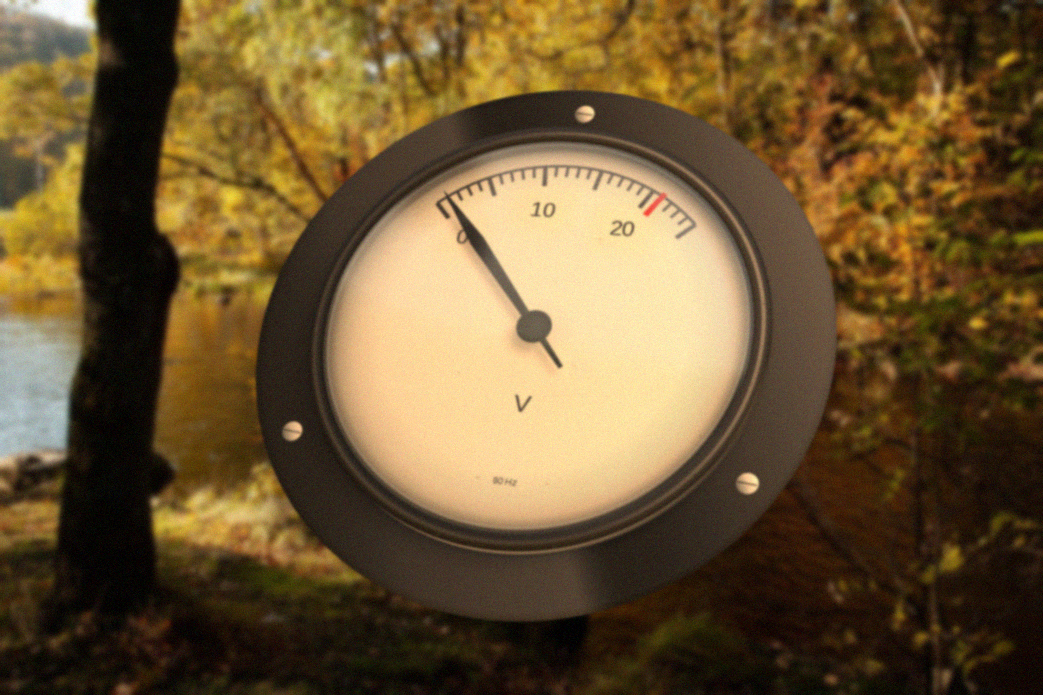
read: 1 V
